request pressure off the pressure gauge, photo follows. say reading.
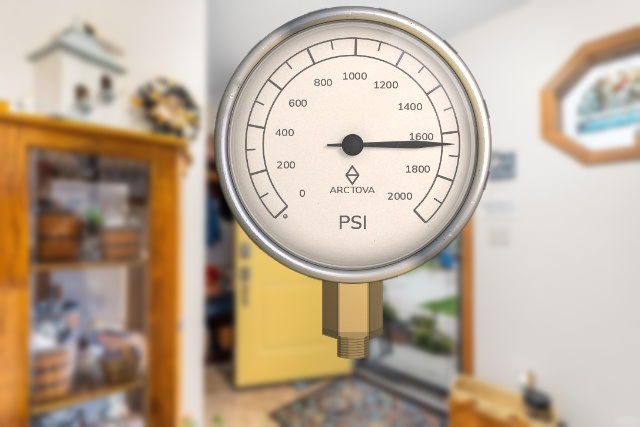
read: 1650 psi
